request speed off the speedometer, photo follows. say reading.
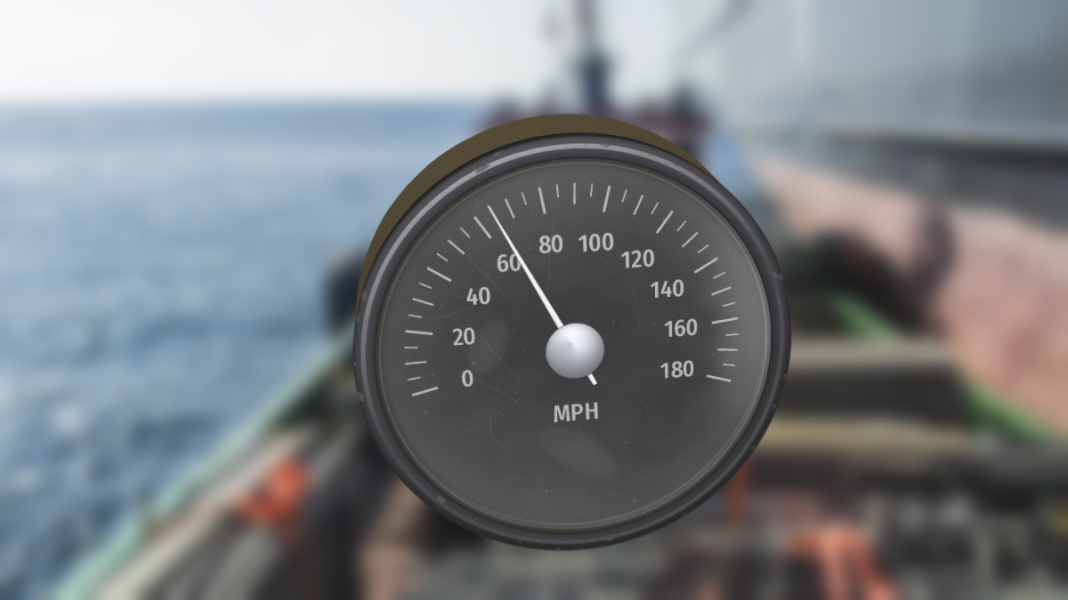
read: 65 mph
